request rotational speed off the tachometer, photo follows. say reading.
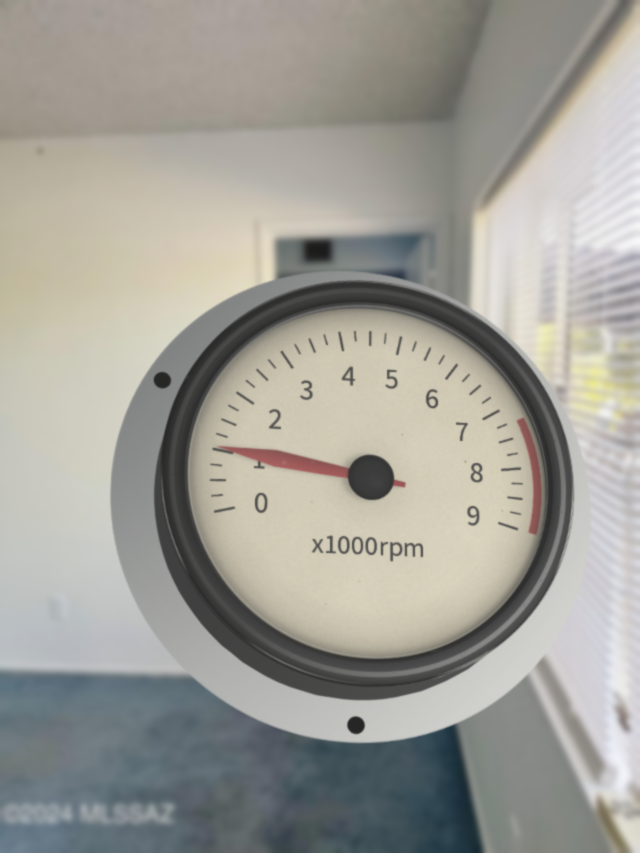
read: 1000 rpm
